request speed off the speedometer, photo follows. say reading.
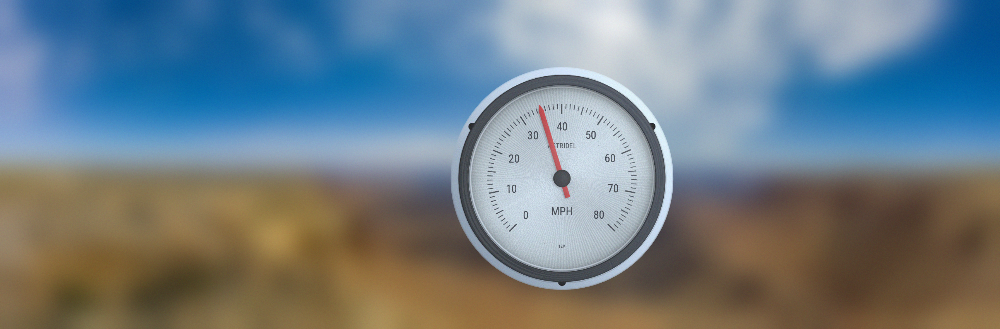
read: 35 mph
